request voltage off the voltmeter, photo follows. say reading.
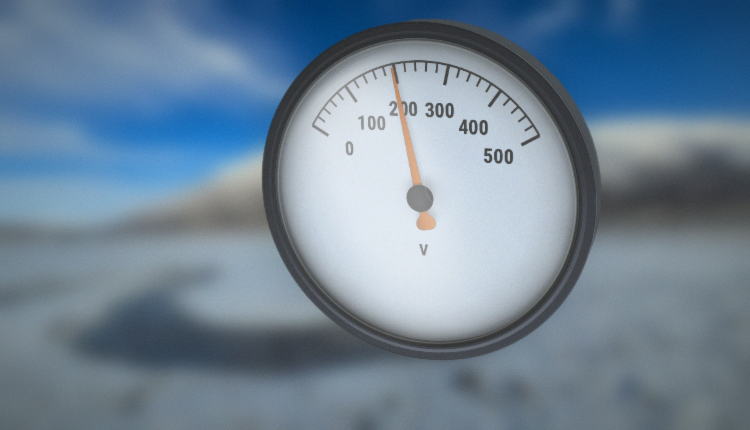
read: 200 V
